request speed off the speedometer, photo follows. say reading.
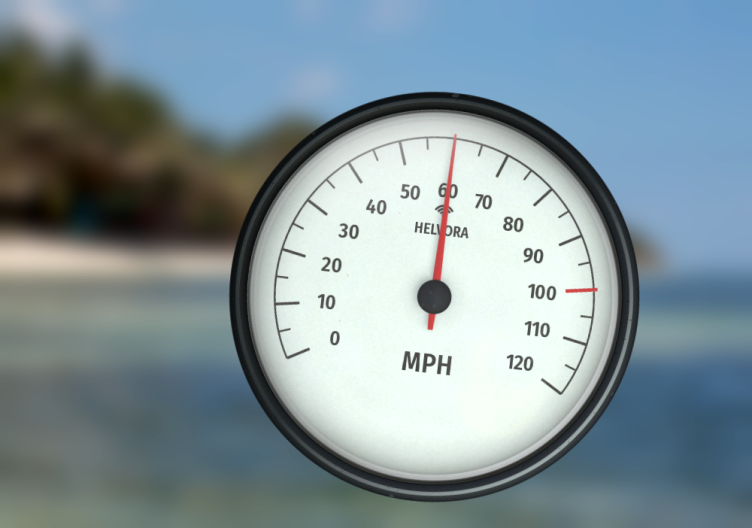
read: 60 mph
